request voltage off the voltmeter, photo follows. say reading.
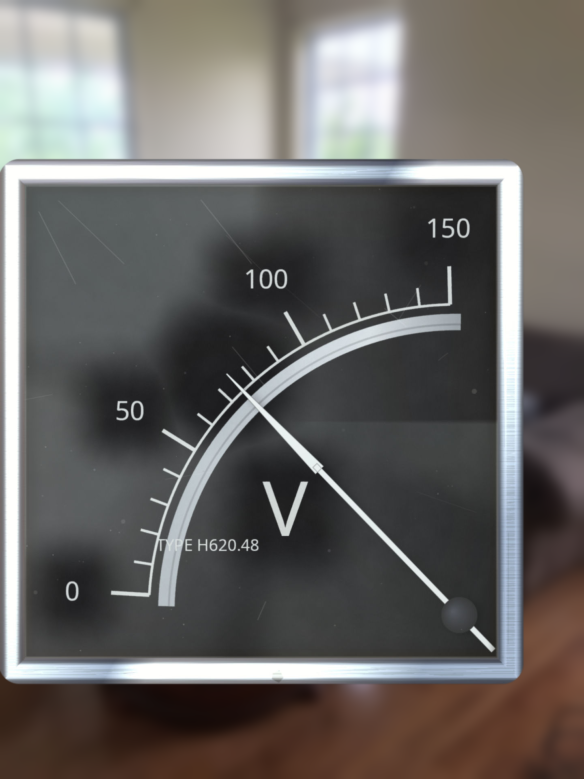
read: 75 V
